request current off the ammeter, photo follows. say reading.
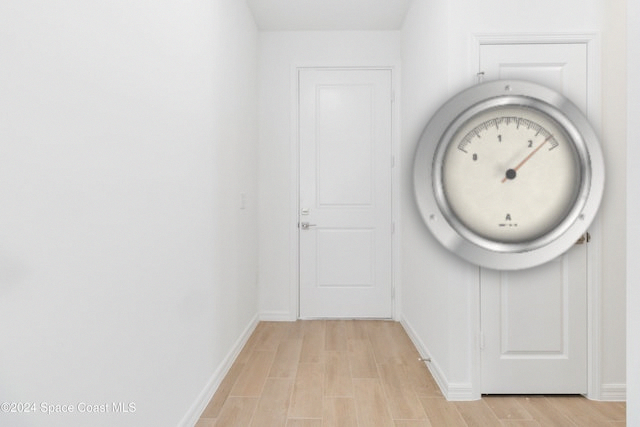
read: 2.25 A
